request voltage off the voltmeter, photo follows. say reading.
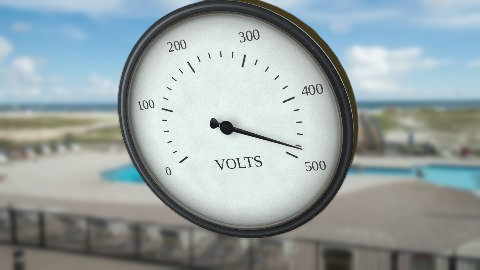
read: 480 V
